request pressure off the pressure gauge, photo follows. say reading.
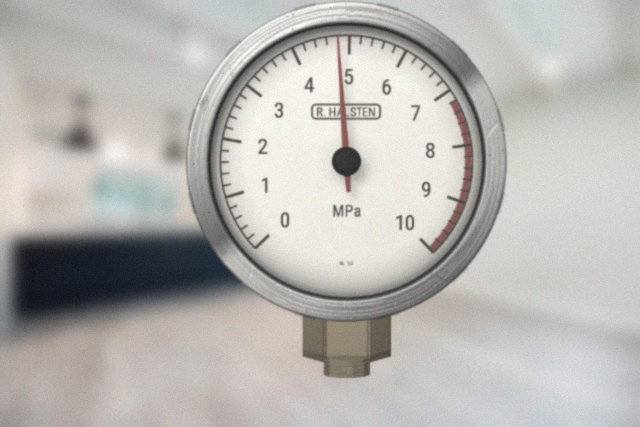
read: 4.8 MPa
